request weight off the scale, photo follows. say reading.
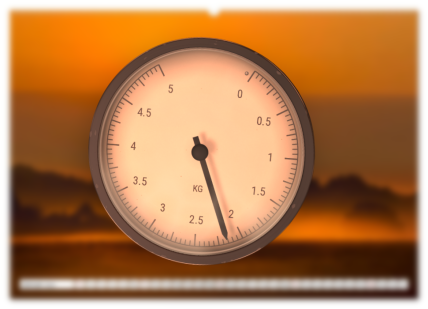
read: 2.15 kg
